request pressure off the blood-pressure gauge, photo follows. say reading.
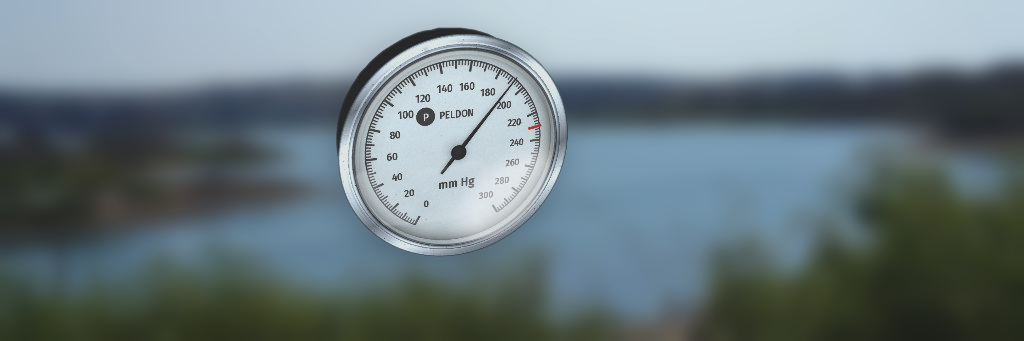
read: 190 mmHg
